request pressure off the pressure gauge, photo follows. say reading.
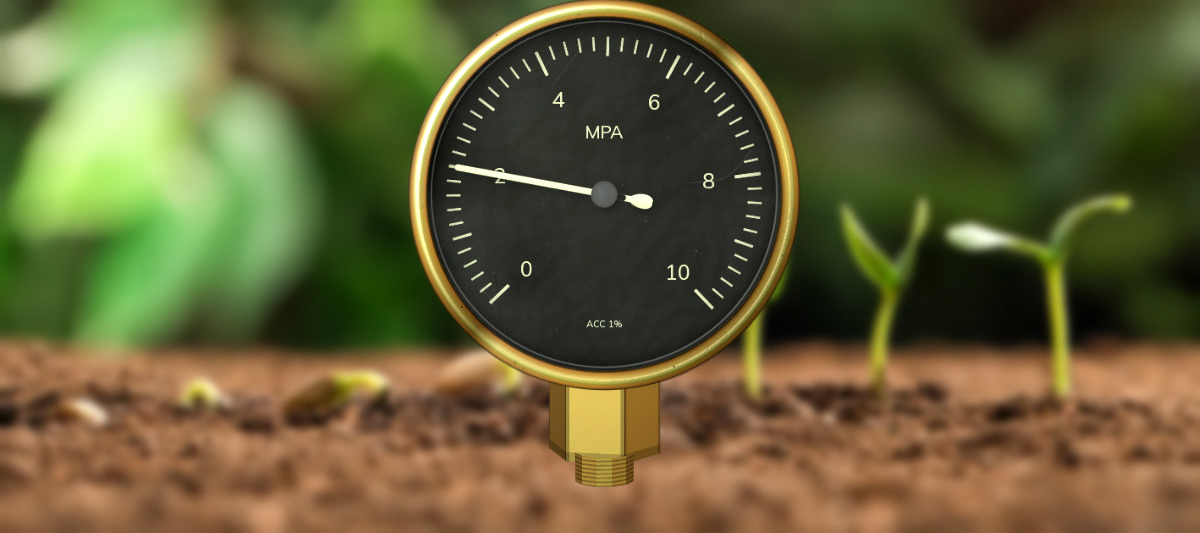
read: 2 MPa
